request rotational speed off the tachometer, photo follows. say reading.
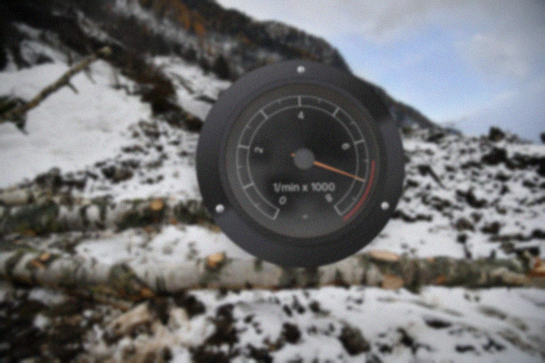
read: 7000 rpm
